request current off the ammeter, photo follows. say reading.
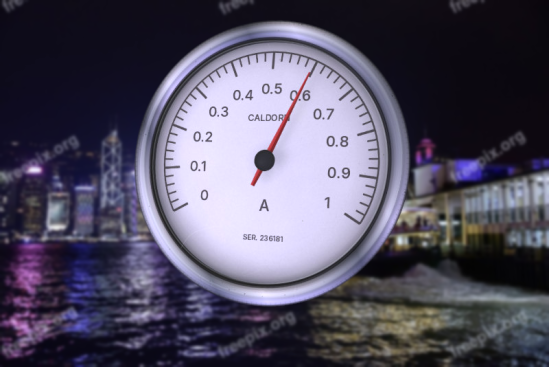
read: 0.6 A
